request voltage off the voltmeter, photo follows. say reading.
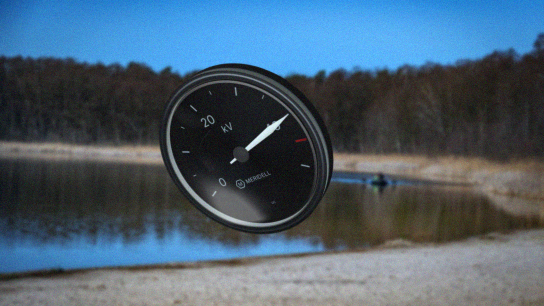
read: 40 kV
